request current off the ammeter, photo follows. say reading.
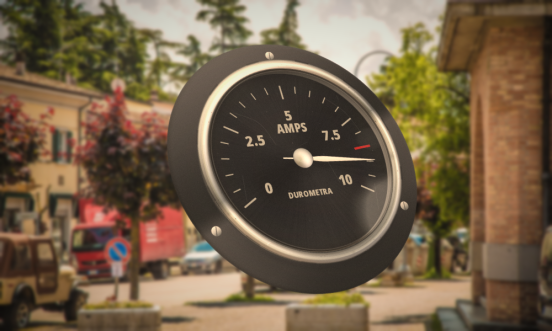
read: 9 A
